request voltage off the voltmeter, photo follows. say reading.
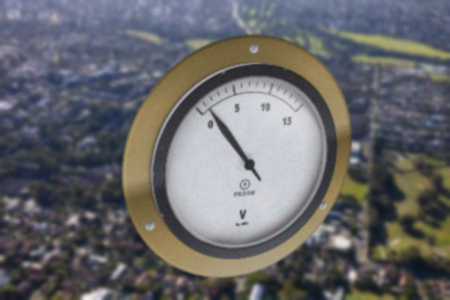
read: 1 V
